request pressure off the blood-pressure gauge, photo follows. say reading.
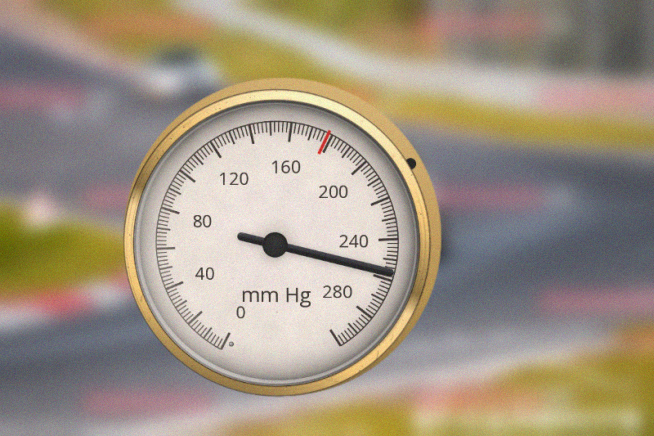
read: 256 mmHg
